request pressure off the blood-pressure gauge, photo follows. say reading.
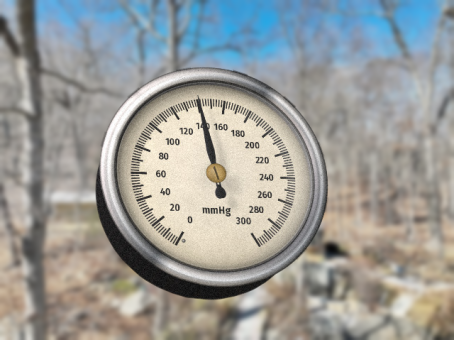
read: 140 mmHg
